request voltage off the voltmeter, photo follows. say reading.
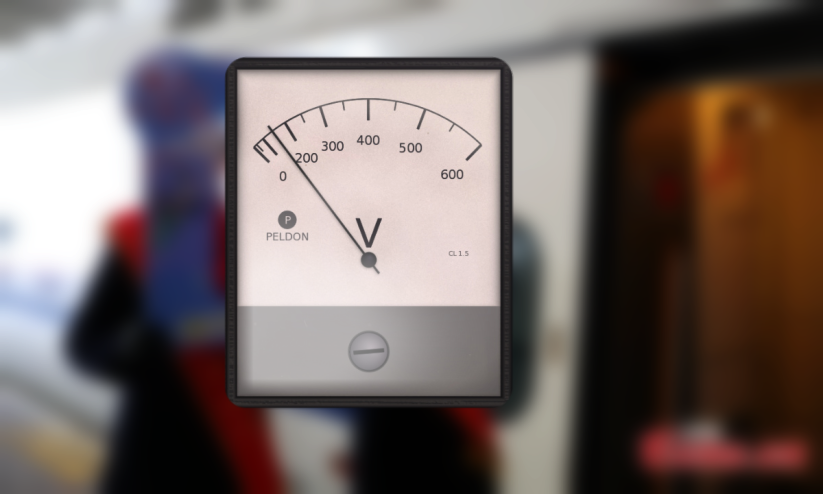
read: 150 V
